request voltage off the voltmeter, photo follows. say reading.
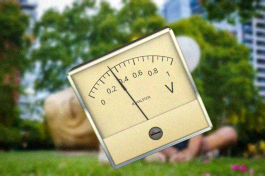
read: 0.35 V
